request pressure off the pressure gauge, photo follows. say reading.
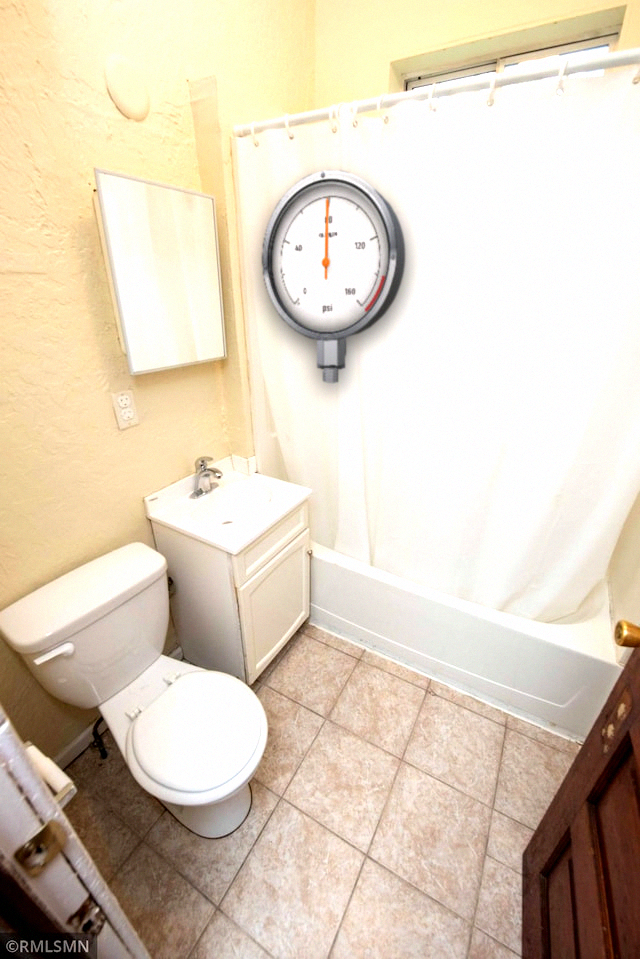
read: 80 psi
